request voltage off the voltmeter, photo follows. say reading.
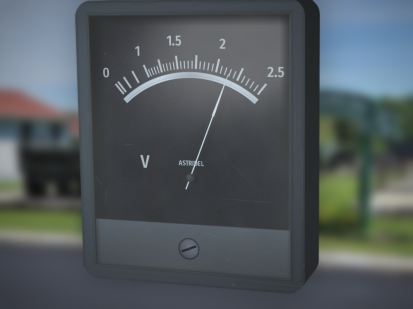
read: 2.15 V
